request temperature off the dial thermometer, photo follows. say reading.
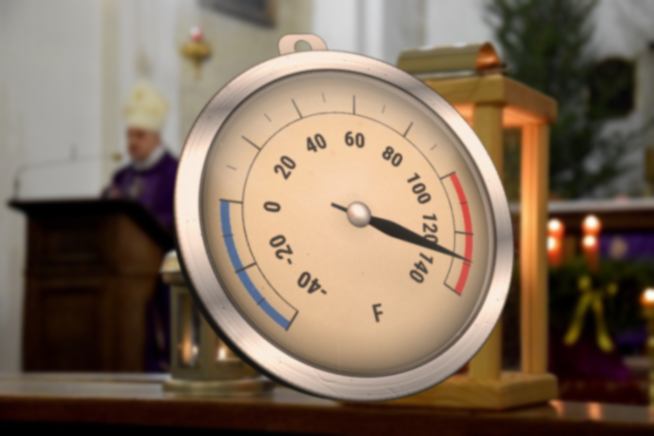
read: 130 °F
